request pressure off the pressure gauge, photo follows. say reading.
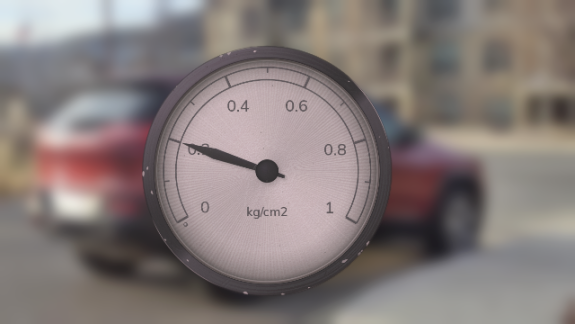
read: 0.2 kg/cm²
